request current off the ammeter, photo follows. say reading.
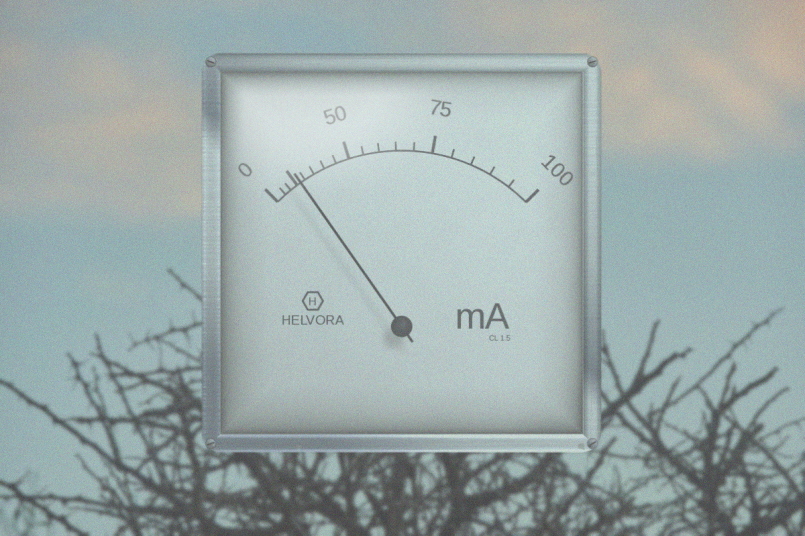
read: 27.5 mA
